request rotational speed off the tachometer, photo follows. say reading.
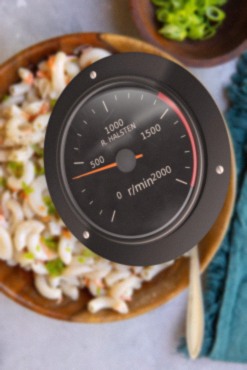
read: 400 rpm
